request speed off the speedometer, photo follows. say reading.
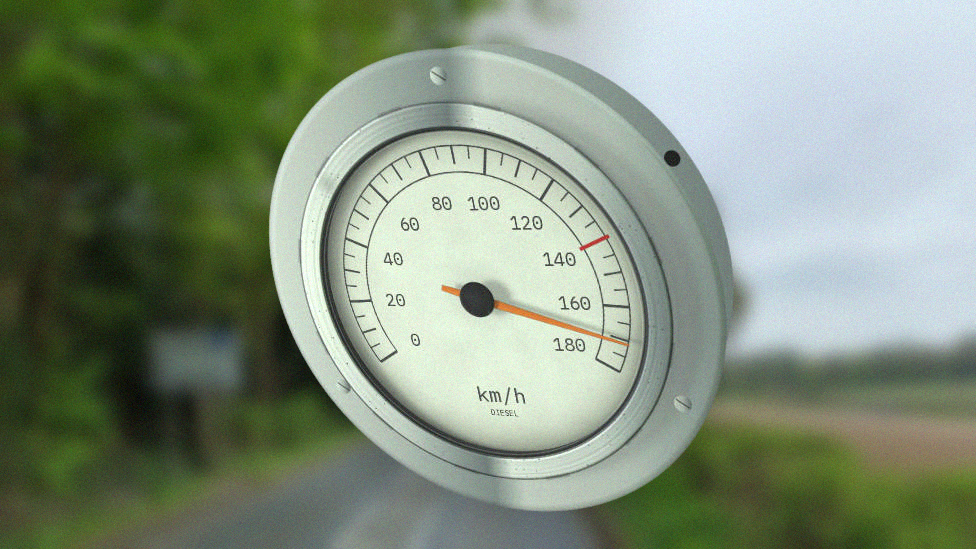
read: 170 km/h
